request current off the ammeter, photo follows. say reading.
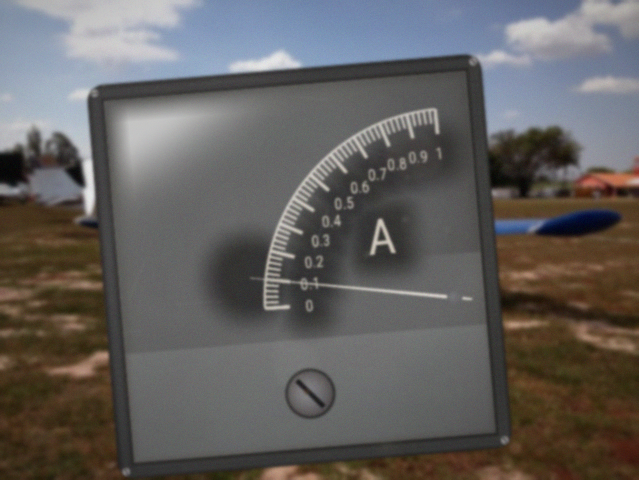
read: 0.1 A
